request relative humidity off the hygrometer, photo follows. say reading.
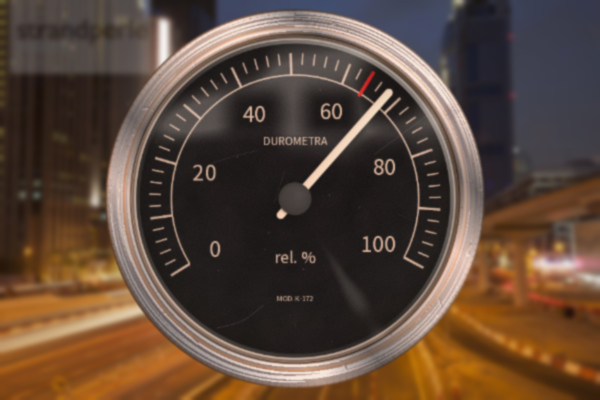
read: 68 %
